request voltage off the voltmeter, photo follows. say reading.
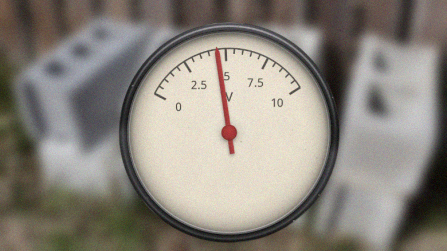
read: 4.5 V
